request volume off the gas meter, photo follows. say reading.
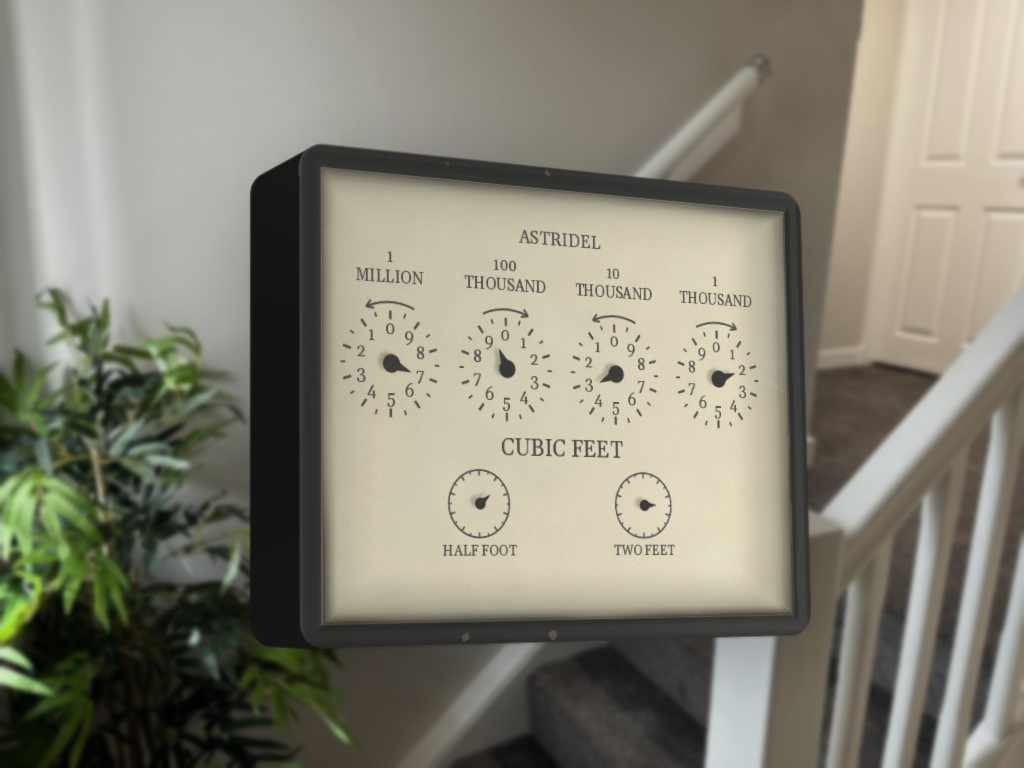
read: 693200 ft³
